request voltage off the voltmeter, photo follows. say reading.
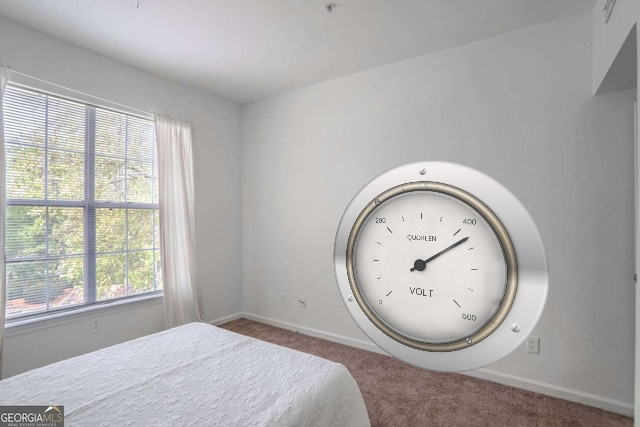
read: 425 V
